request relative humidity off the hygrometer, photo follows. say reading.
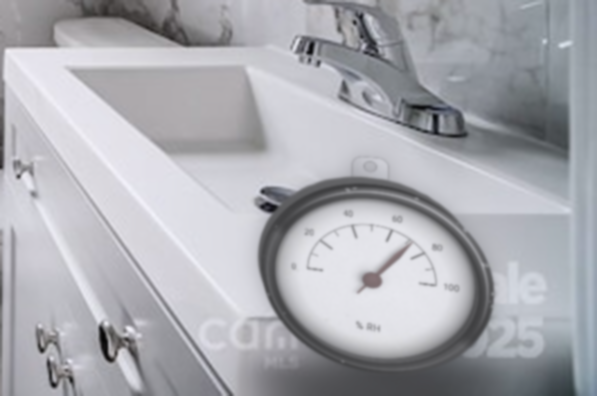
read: 70 %
